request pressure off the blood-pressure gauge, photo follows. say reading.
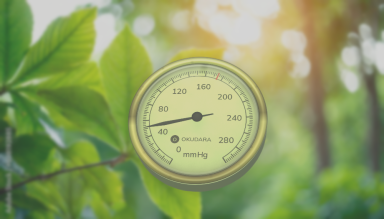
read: 50 mmHg
